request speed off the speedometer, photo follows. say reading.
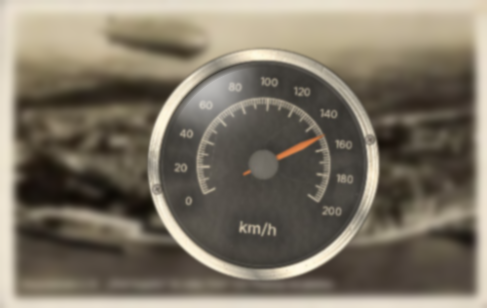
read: 150 km/h
